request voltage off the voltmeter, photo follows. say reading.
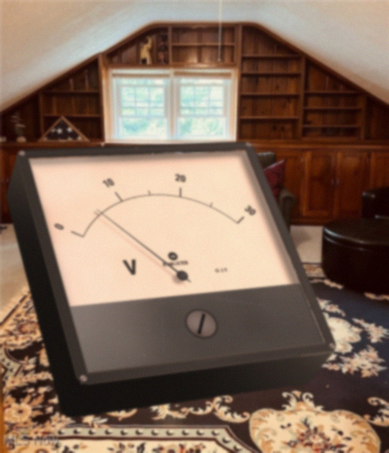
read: 5 V
